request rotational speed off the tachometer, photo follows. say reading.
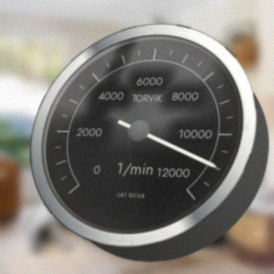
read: 11000 rpm
